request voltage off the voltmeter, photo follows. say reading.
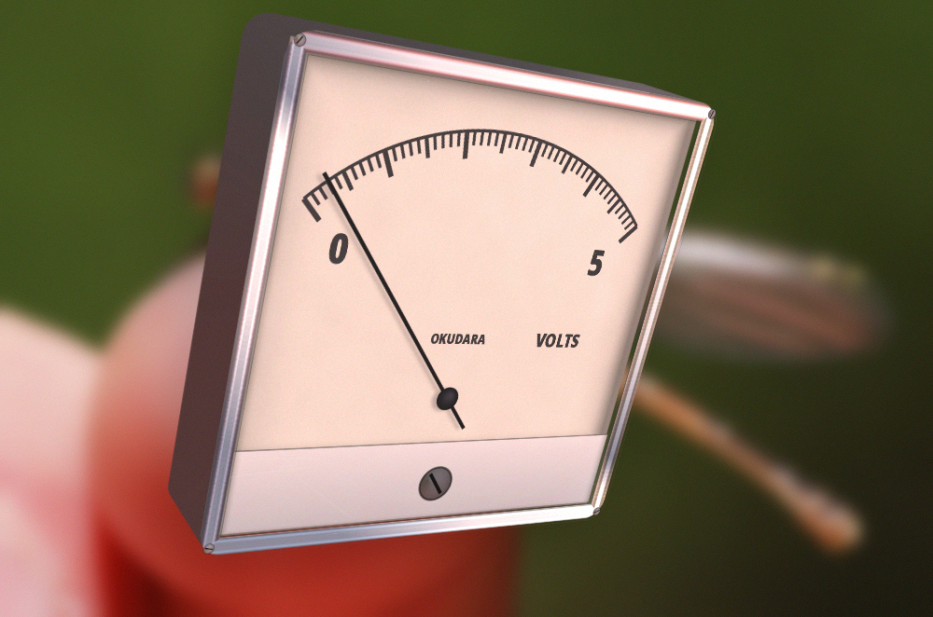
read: 0.3 V
